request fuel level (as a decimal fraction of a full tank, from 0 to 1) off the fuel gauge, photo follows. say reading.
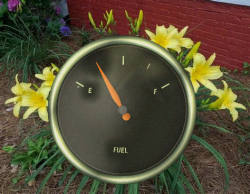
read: 0.25
